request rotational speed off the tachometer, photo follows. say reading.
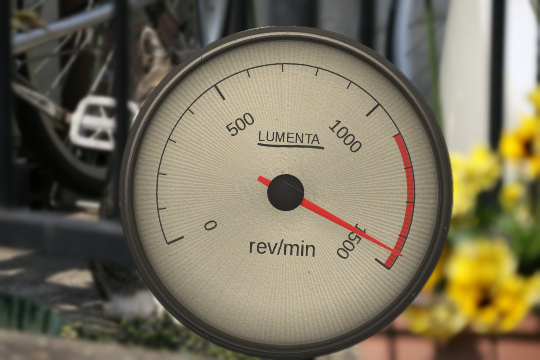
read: 1450 rpm
